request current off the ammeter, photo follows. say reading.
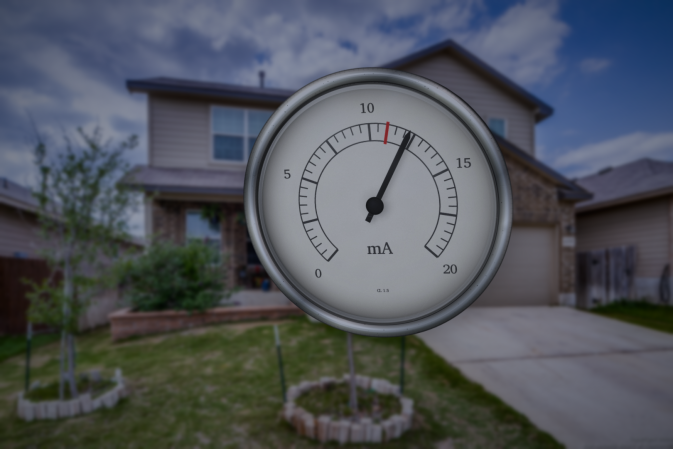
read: 12.25 mA
